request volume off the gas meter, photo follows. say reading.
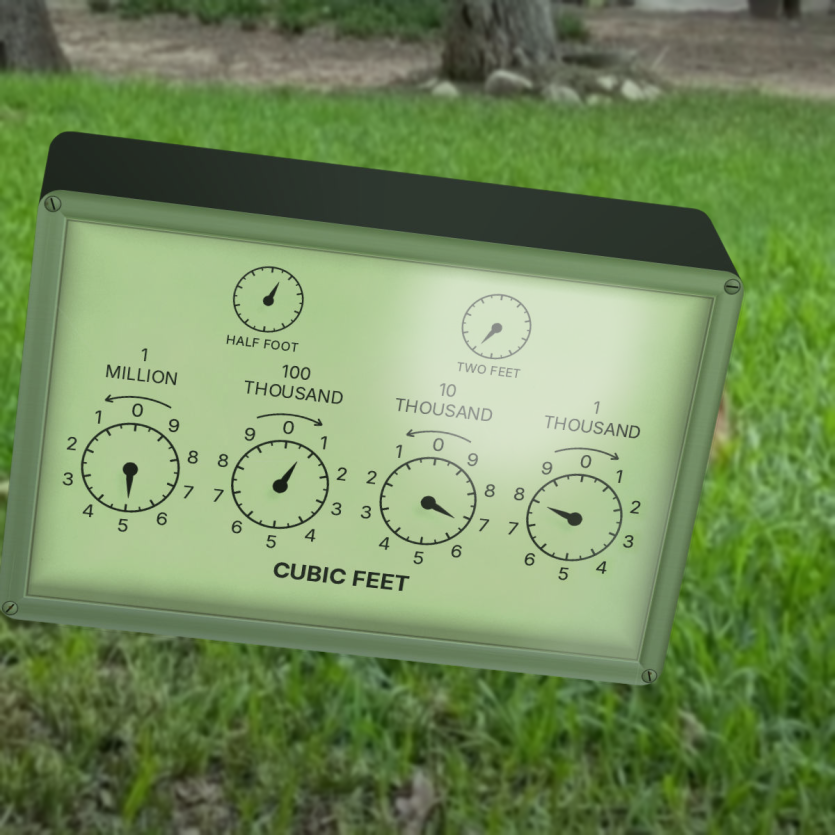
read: 506800 ft³
